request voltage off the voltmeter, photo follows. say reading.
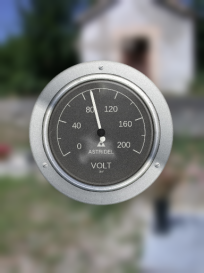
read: 90 V
